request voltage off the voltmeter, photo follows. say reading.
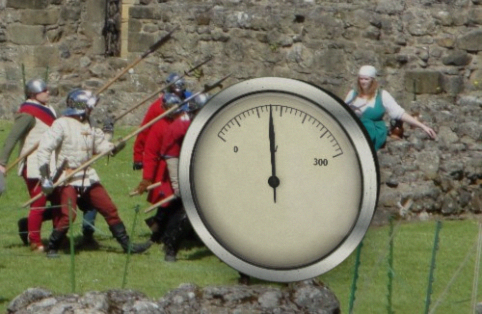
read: 130 V
